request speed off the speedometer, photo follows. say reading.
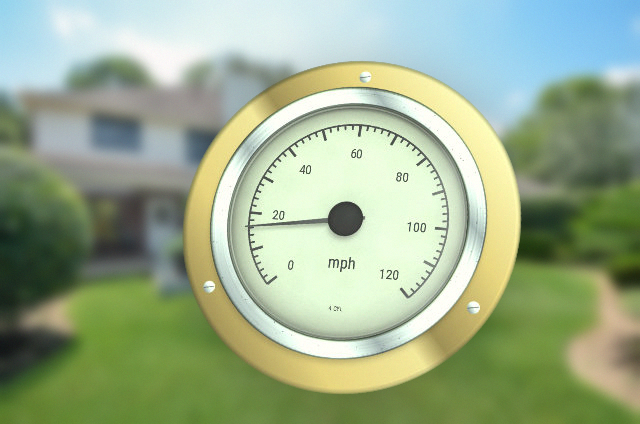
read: 16 mph
